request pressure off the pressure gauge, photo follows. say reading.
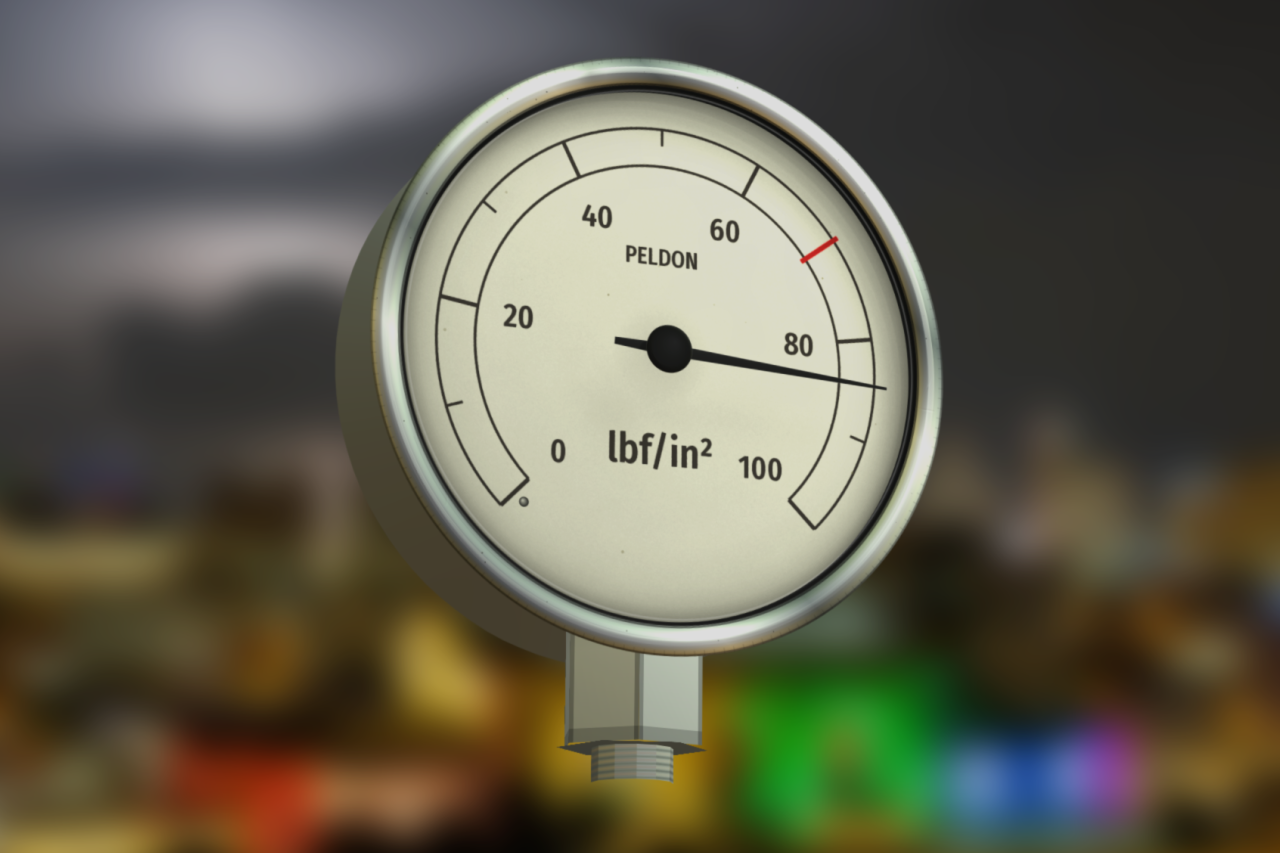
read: 85 psi
